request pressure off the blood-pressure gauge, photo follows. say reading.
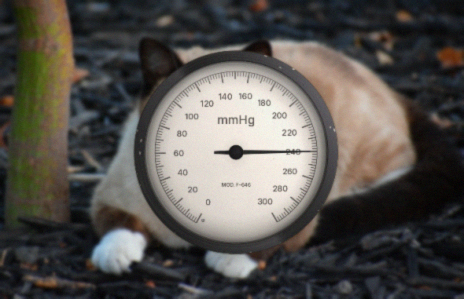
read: 240 mmHg
